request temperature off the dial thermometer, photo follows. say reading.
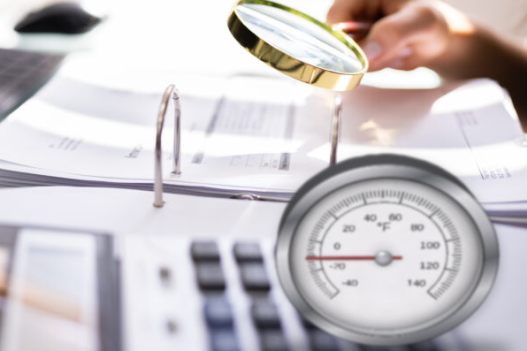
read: -10 °F
